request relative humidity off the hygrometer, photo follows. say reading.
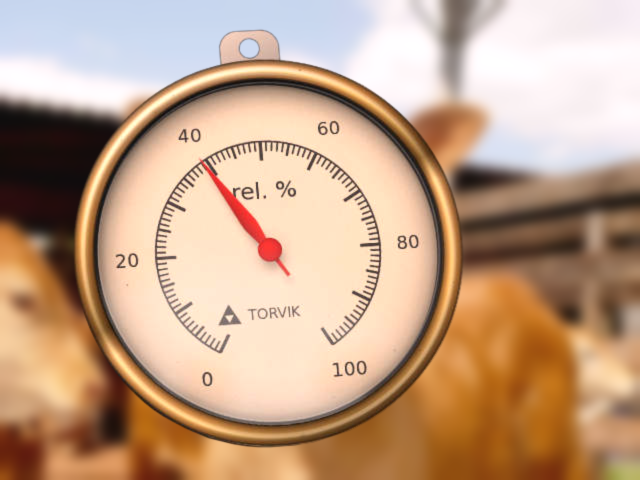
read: 39 %
